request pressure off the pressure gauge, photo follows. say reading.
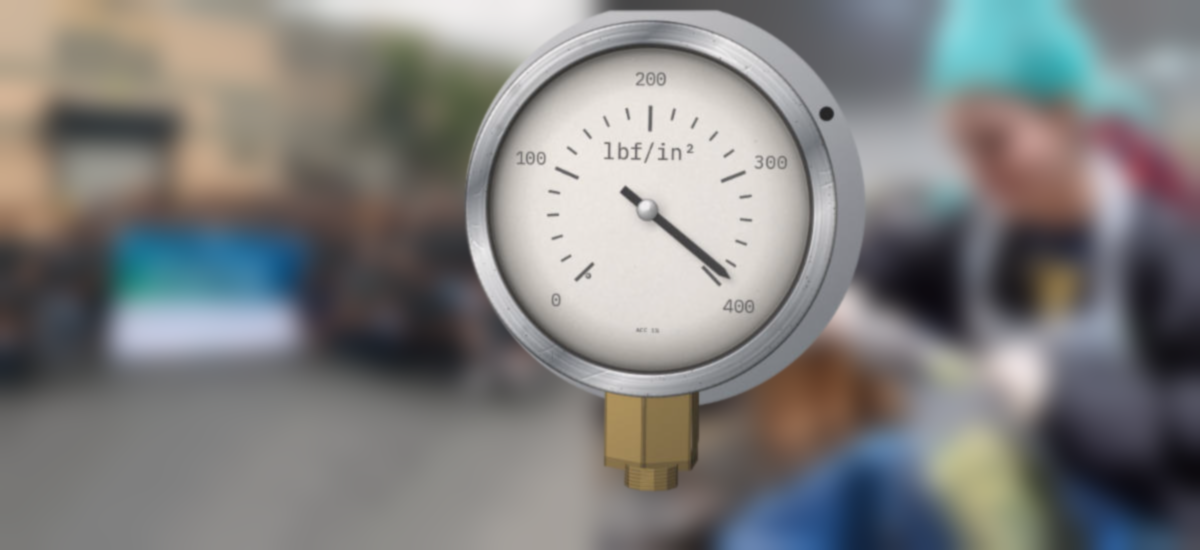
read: 390 psi
